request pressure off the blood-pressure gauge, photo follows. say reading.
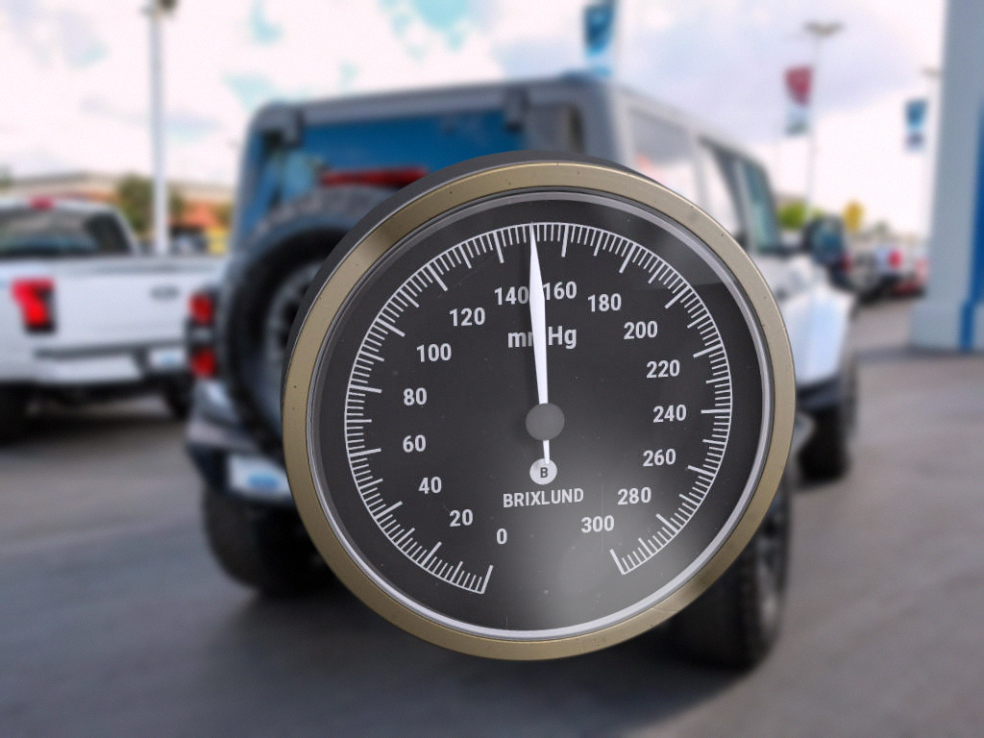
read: 150 mmHg
